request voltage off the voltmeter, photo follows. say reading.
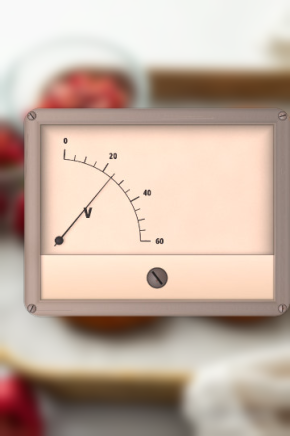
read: 25 V
